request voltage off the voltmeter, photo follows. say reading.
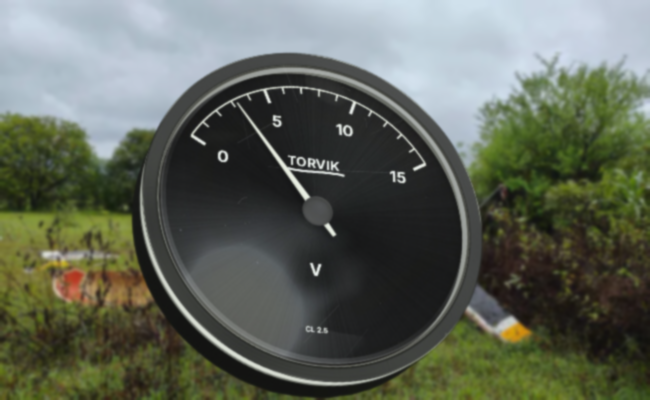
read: 3 V
